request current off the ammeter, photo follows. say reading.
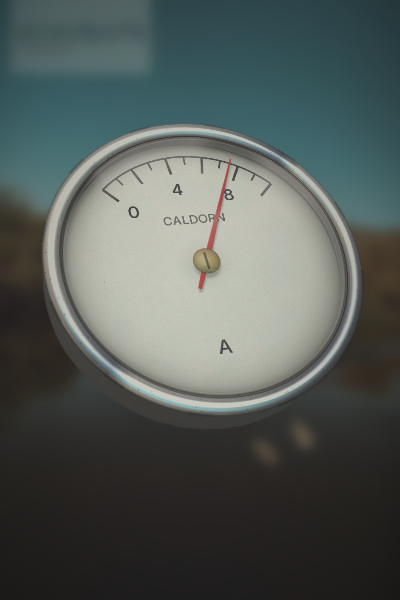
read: 7.5 A
